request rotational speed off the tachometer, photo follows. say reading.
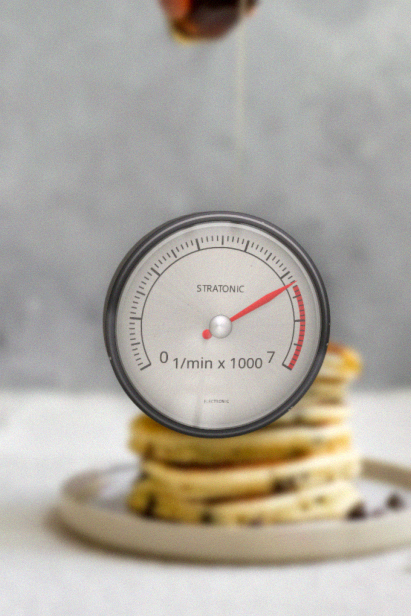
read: 5200 rpm
